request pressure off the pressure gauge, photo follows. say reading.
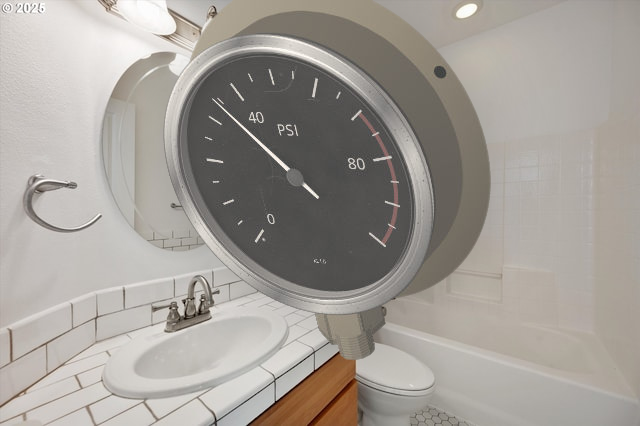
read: 35 psi
